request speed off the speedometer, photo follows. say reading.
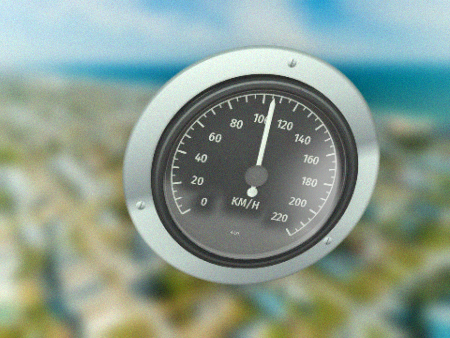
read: 105 km/h
